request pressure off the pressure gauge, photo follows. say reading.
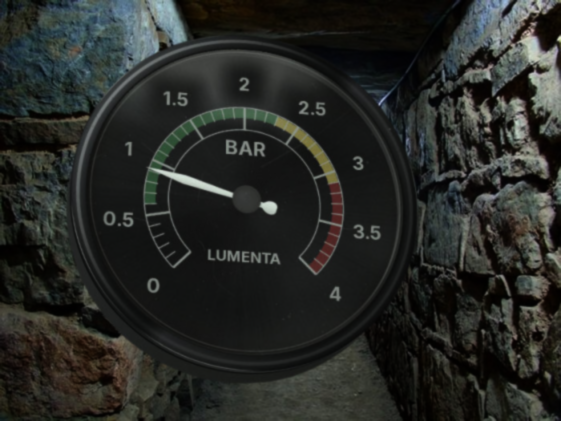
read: 0.9 bar
